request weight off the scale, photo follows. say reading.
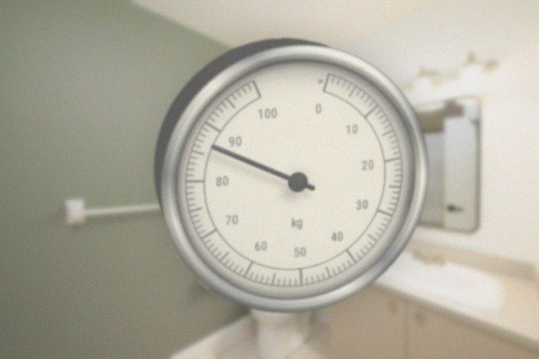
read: 87 kg
